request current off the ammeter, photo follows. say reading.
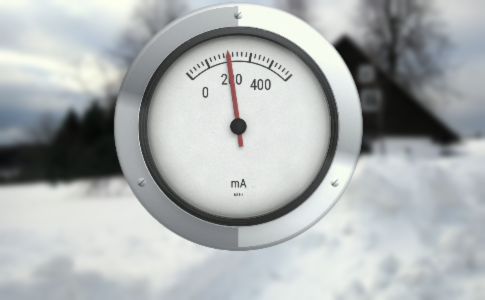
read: 200 mA
